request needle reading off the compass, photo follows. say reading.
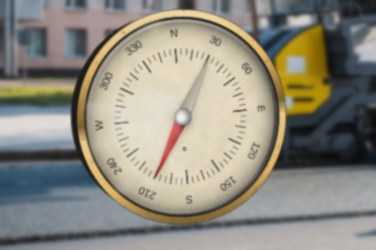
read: 210 °
